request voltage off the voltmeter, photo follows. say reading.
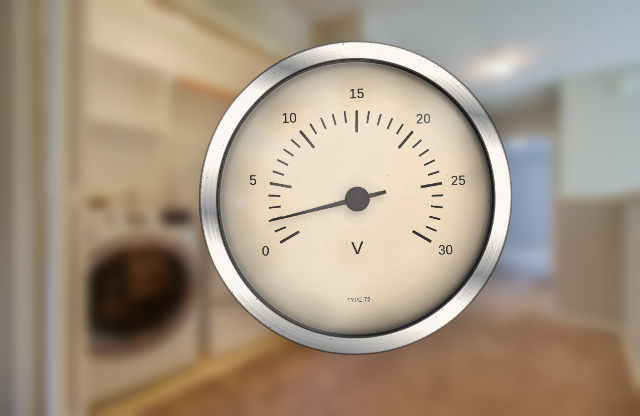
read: 2 V
